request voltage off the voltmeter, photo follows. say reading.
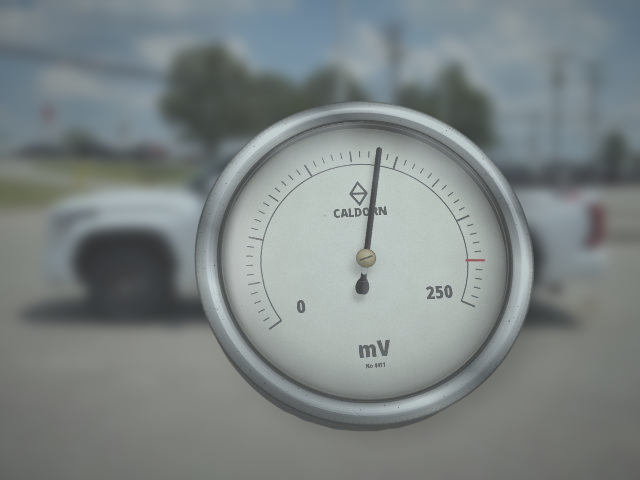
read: 140 mV
